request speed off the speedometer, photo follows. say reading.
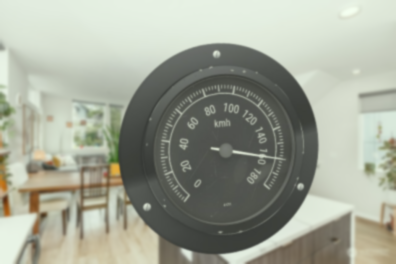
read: 160 km/h
